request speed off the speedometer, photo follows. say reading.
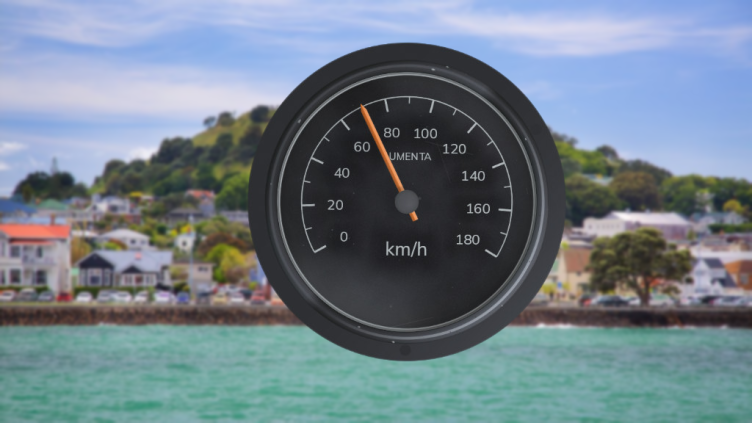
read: 70 km/h
